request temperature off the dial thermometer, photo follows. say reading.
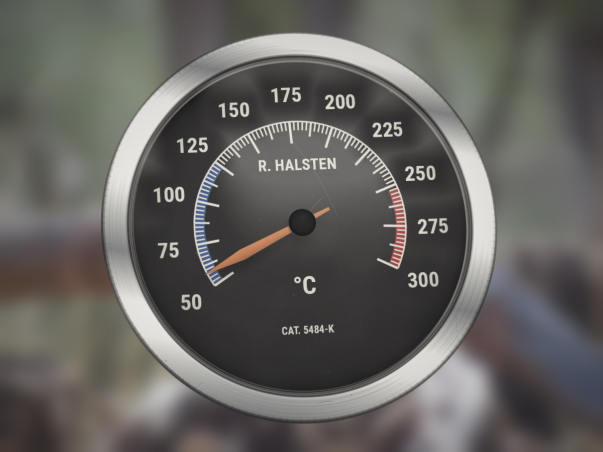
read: 57.5 °C
